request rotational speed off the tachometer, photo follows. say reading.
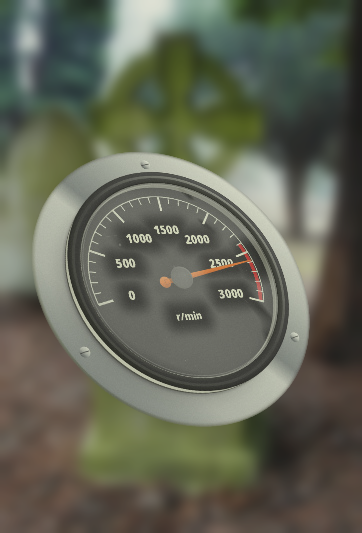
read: 2600 rpm
